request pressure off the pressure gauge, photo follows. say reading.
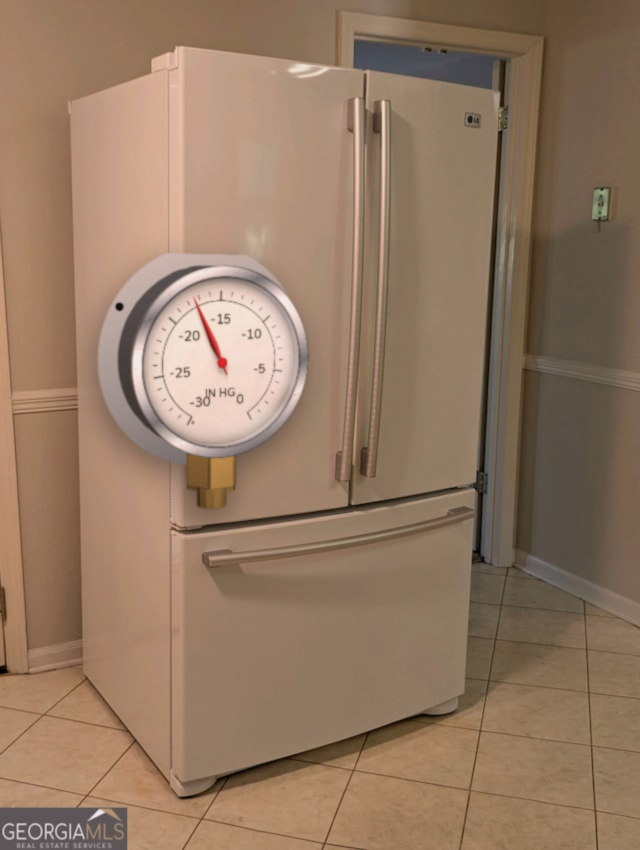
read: -17.5 inHg
